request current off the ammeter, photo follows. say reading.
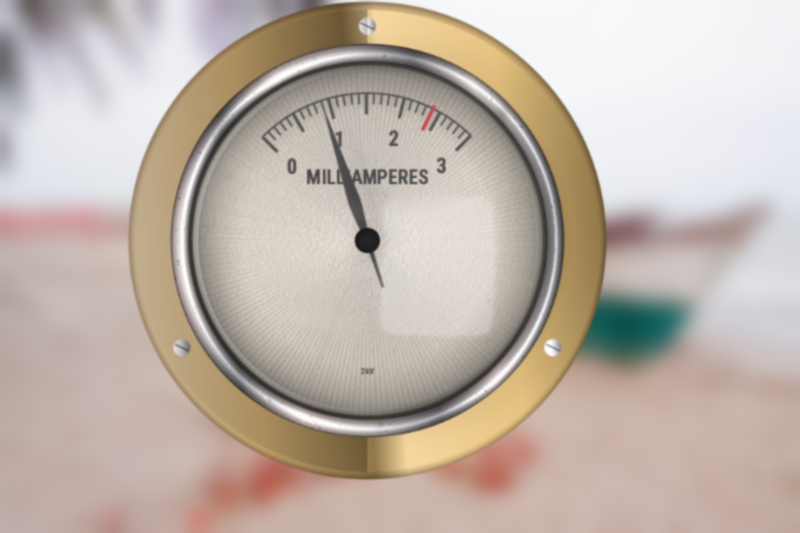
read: 0.9 mA
